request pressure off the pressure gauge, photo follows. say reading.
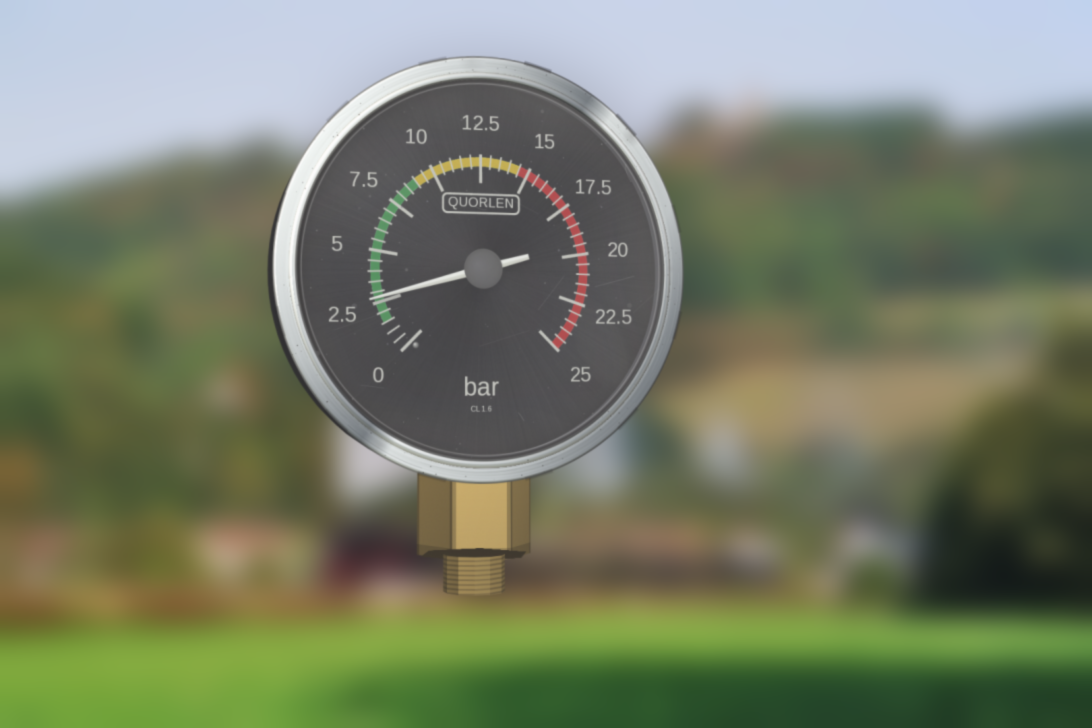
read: 2.75 bar
